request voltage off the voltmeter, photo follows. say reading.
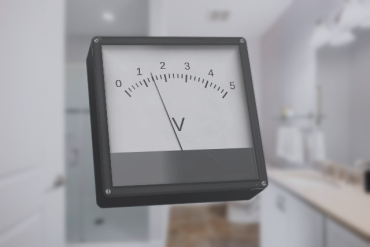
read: 1.4 V
